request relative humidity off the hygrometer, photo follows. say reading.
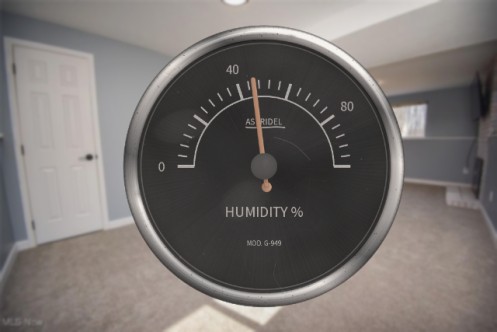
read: 46 %
